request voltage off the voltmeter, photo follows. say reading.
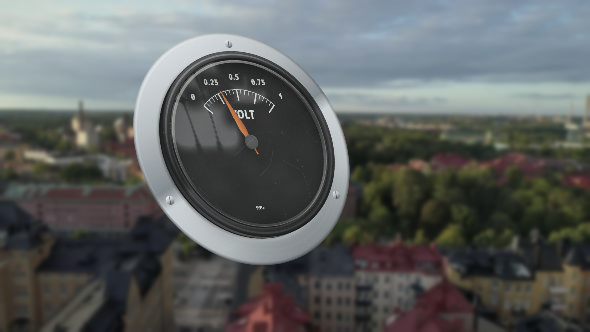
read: 0.25 V
